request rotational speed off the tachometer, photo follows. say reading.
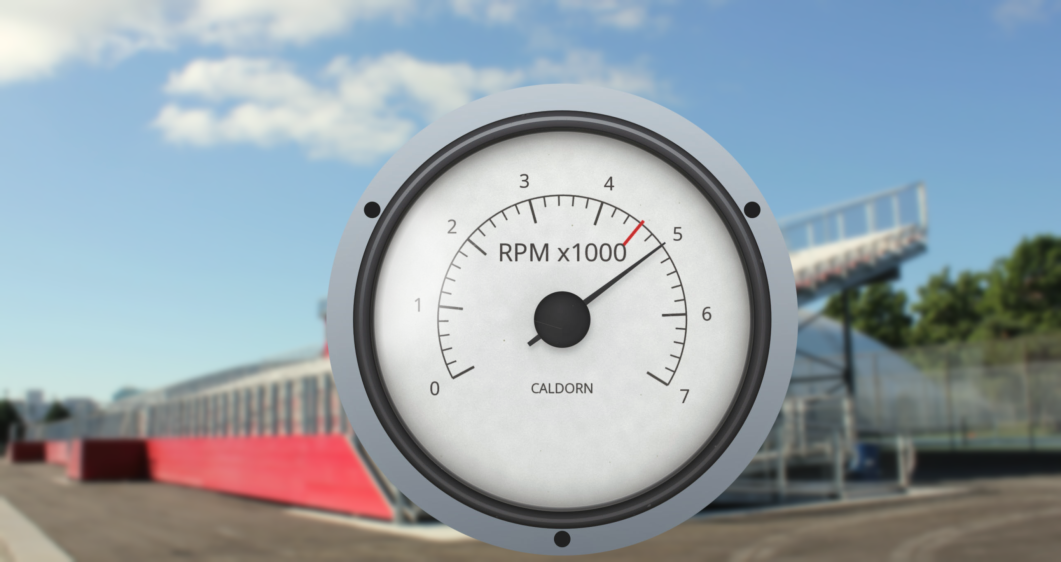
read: 5000 rpm
